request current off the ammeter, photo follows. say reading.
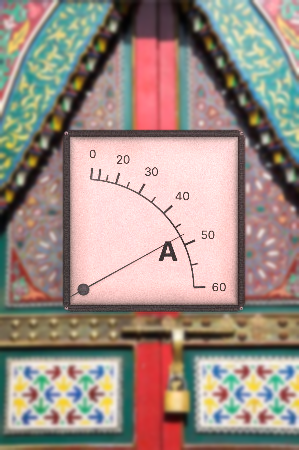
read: 47.5 A
